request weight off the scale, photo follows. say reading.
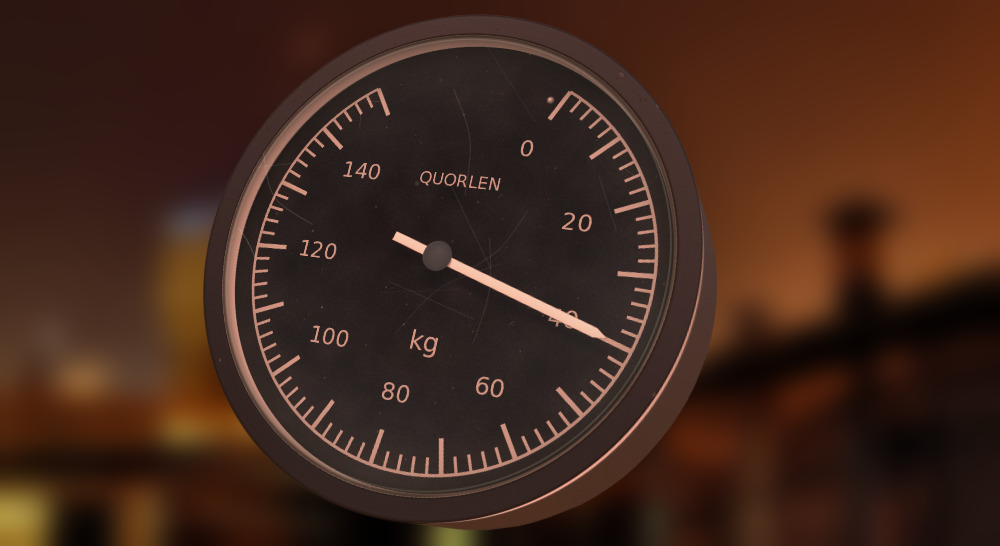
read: 40 kg
